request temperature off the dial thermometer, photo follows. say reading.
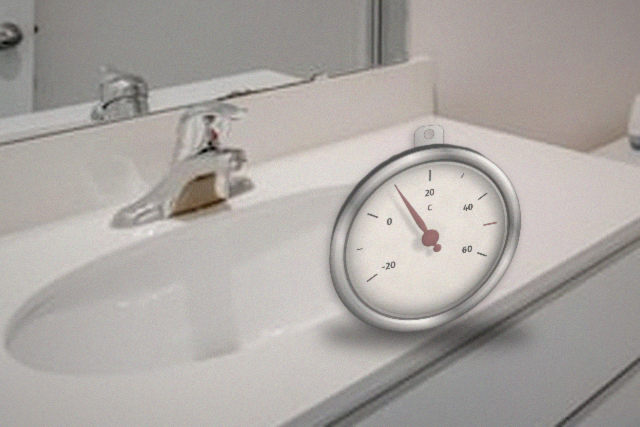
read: 10 °C
